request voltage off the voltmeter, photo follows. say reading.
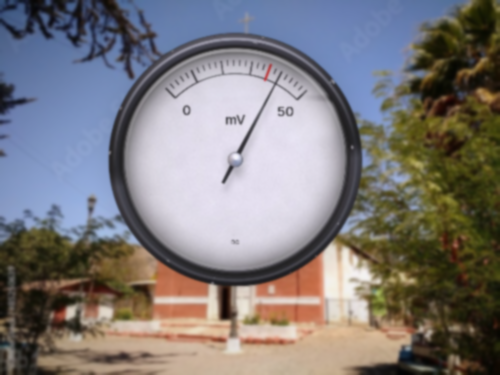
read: 40 mV
